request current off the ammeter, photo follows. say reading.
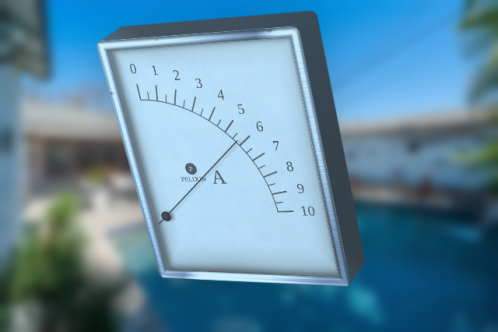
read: 5.75 A
